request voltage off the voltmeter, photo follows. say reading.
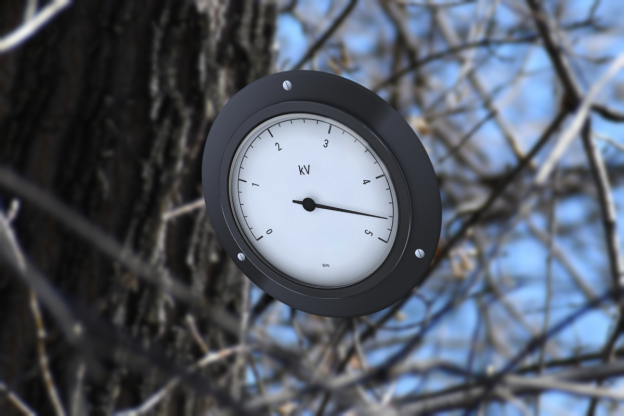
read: 4.6 kV
